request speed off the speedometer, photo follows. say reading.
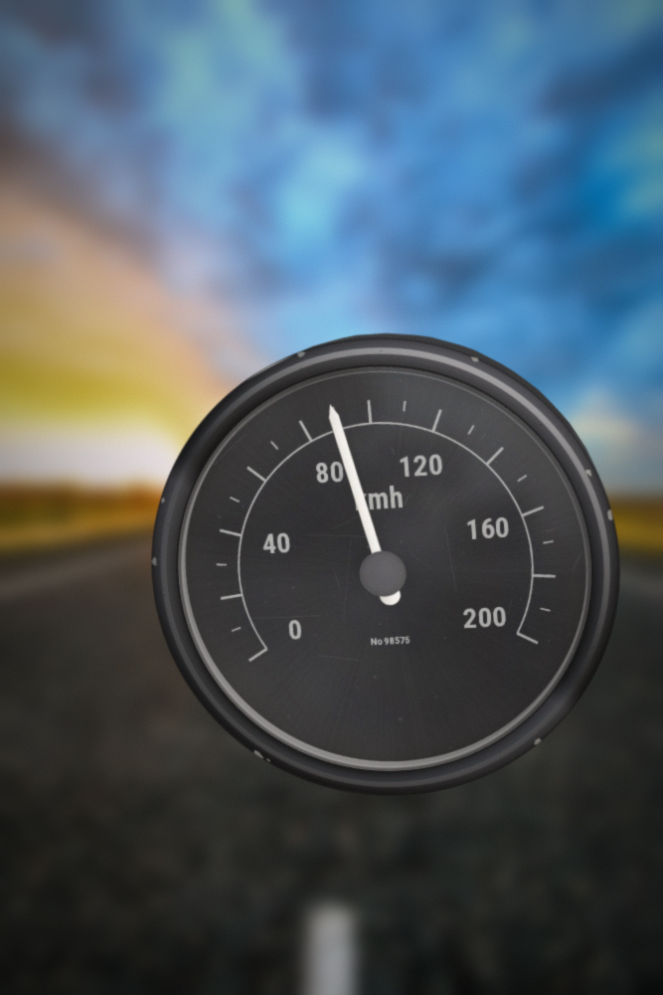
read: 90 km/h
